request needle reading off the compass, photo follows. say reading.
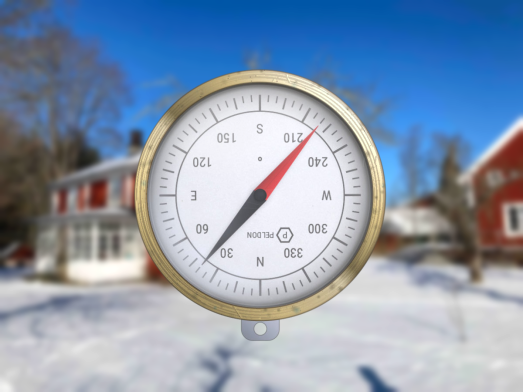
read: 220 °
